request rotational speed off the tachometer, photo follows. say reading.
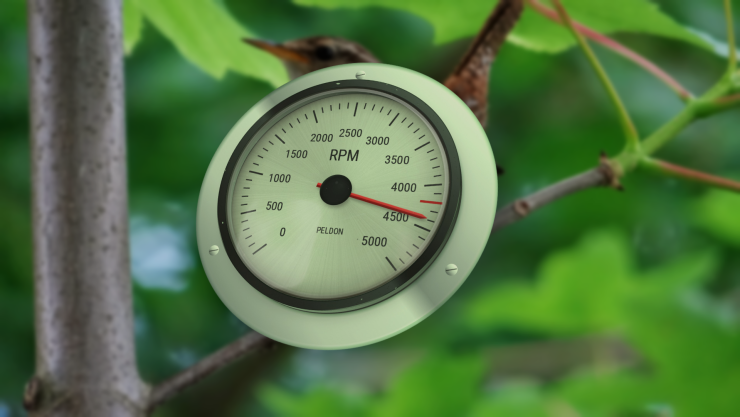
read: 4400 rpm
